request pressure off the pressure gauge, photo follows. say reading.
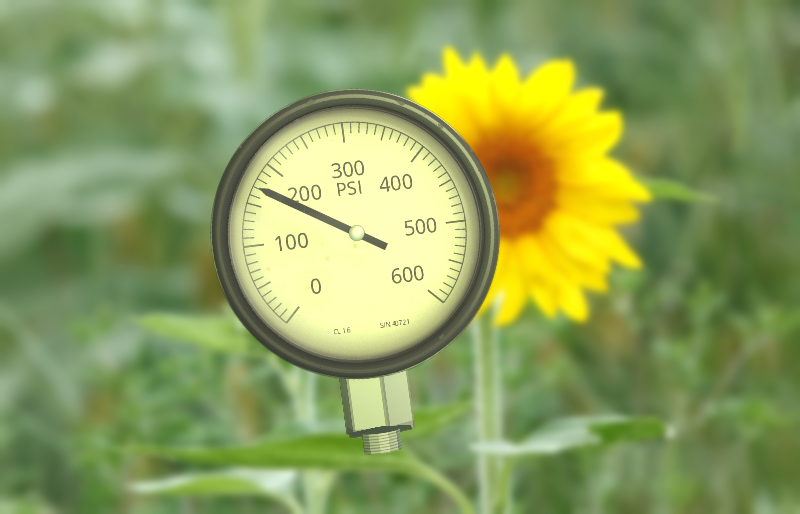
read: 170 psi
